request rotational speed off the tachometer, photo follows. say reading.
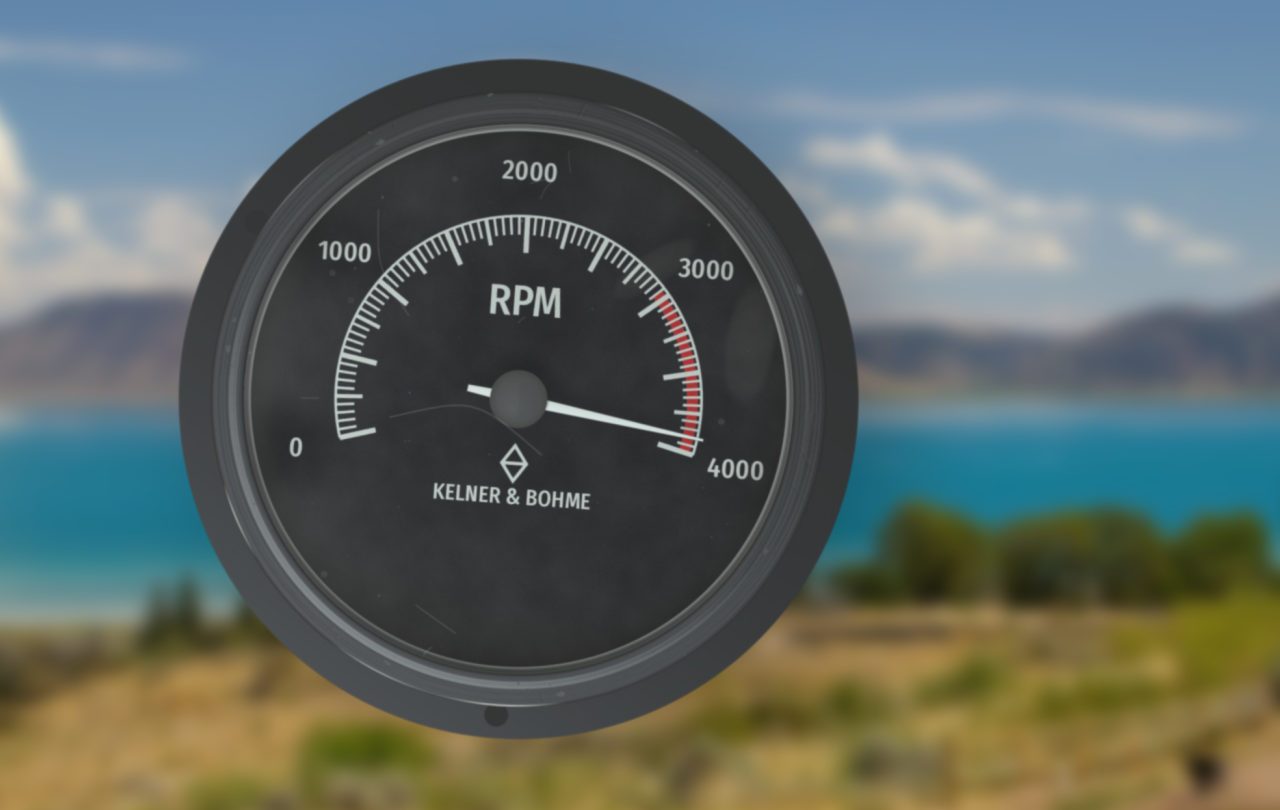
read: 3900 rpm
